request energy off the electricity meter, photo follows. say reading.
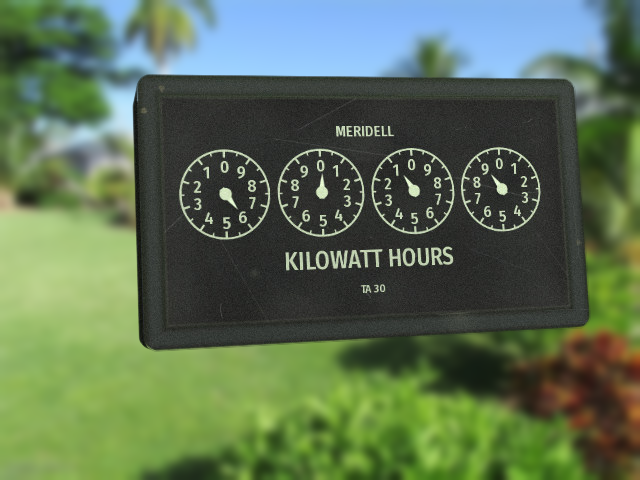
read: 6009 kWh
